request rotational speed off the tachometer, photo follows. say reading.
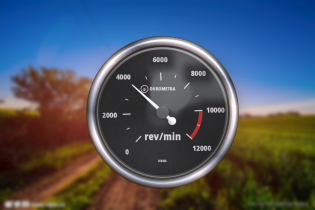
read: 4000 rpm
